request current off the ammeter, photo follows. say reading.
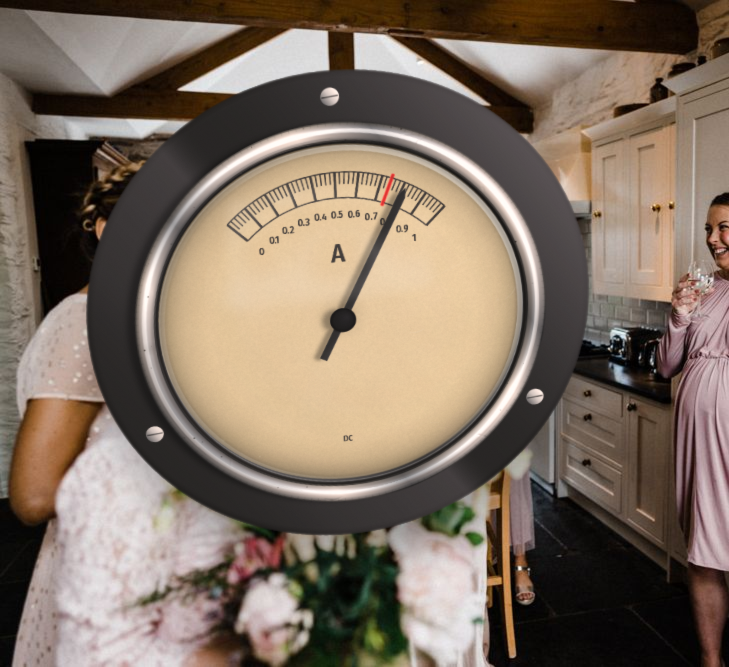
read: 0.8 A
